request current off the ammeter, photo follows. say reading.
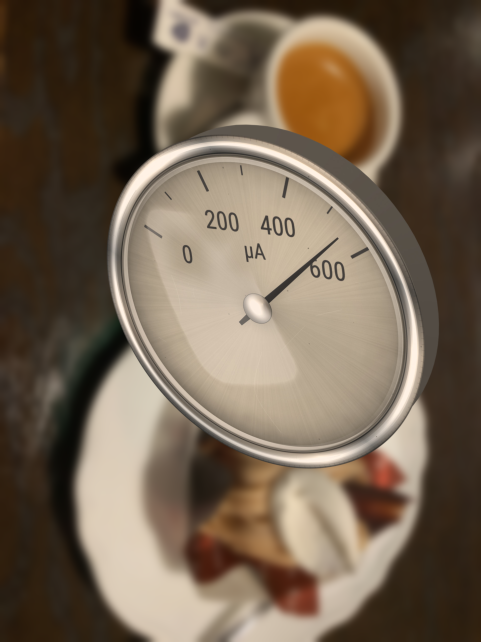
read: 550 µA
